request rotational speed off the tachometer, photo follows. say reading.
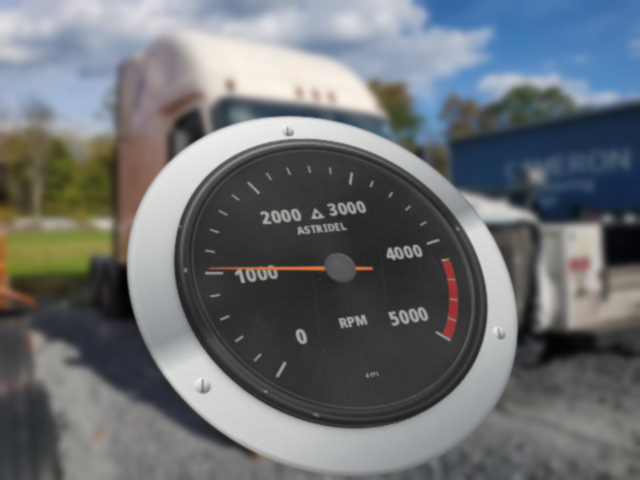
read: 1000 rpm
